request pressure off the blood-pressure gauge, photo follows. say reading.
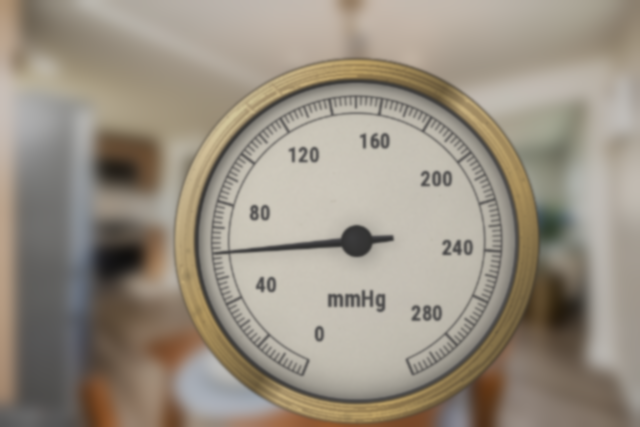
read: 60 mmHg
